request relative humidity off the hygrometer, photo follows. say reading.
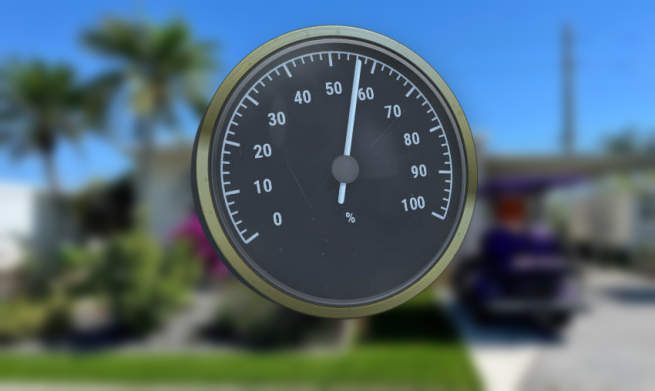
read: 56 %
